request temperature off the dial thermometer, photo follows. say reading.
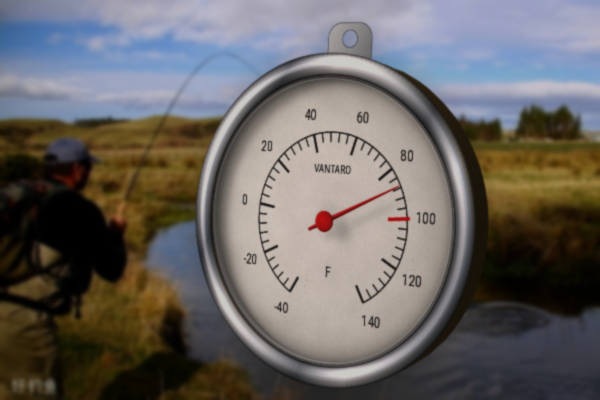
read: 88 °F
